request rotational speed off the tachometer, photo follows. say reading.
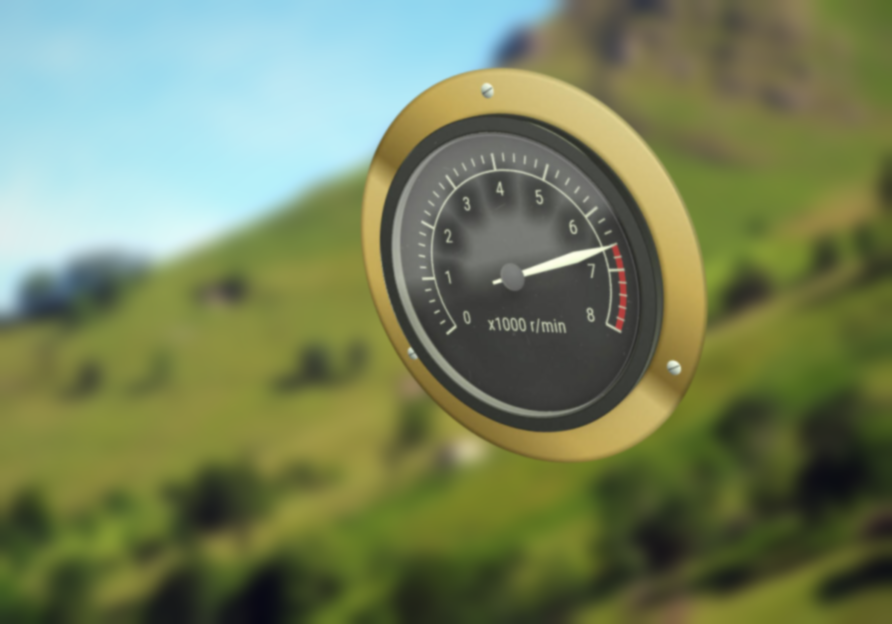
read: 6600 rpm
